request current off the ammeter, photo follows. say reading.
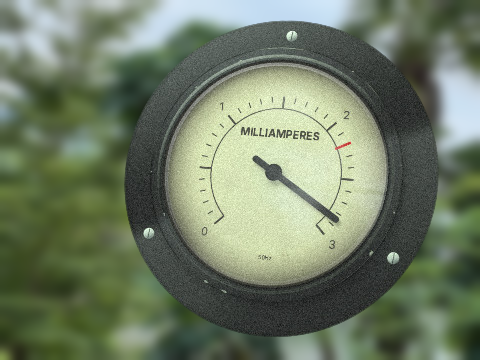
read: 2.85 mA
